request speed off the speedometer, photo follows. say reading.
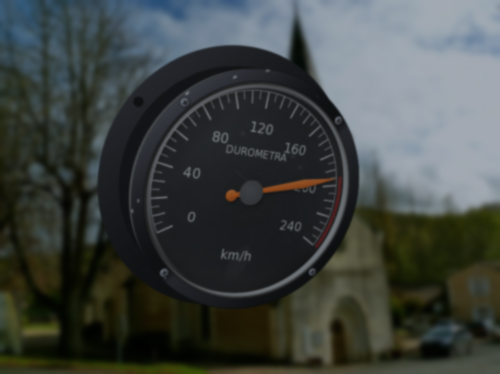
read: 195 km/h
